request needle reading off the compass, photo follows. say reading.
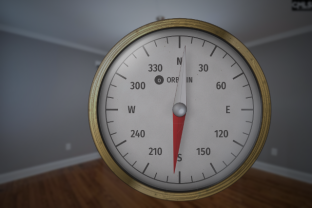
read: 185 °
